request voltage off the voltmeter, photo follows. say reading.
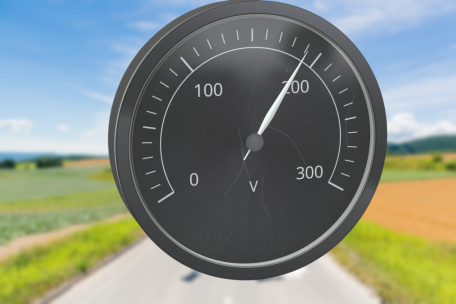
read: 190 V
